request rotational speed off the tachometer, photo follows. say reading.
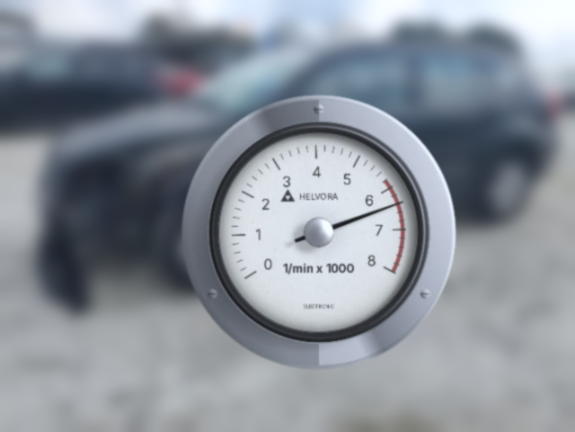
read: 6400 rpm
